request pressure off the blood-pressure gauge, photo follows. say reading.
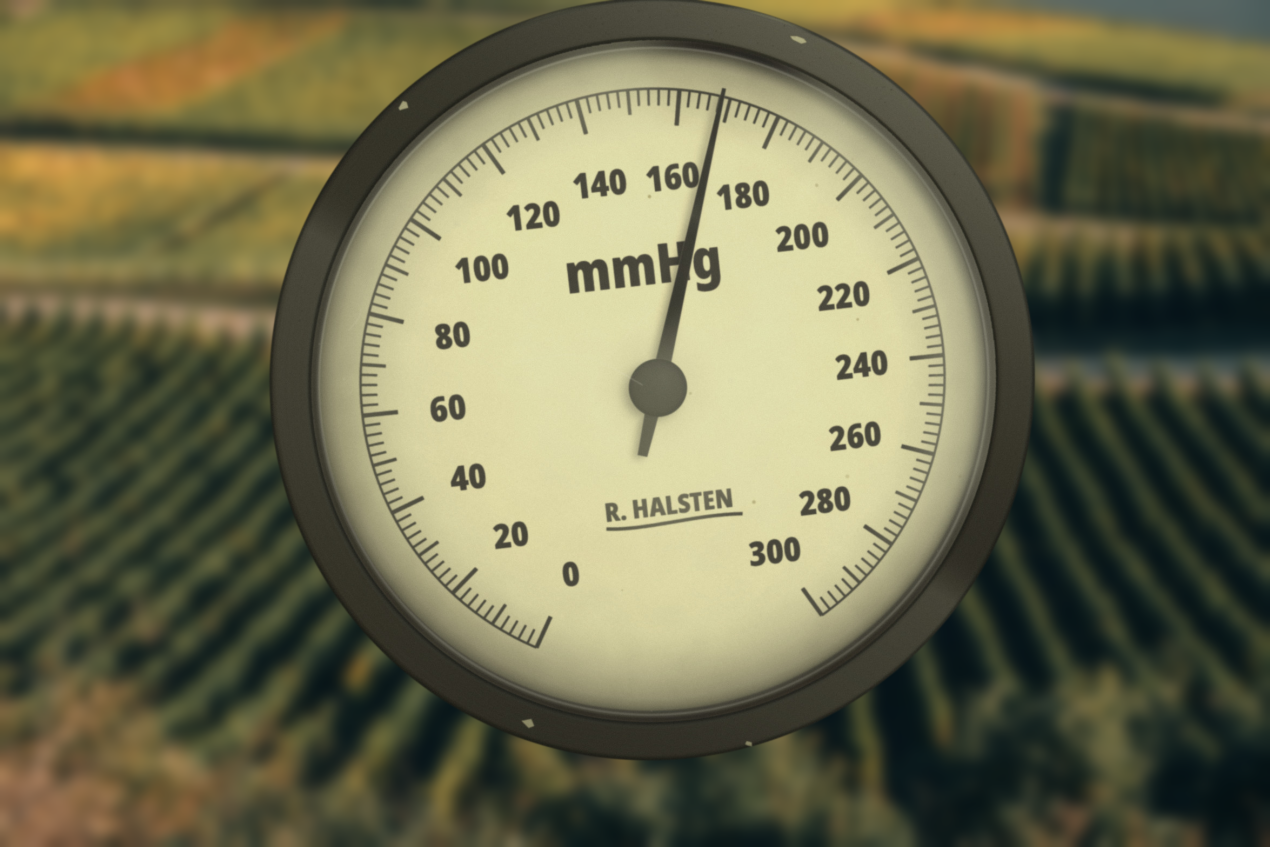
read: 168 mmHg
